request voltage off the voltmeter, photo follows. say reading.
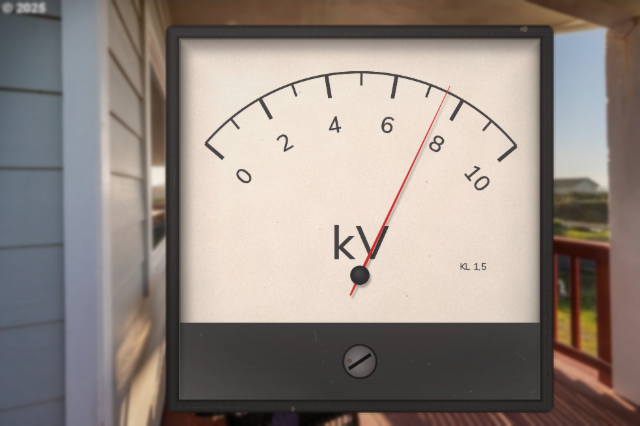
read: 7.5 kV
